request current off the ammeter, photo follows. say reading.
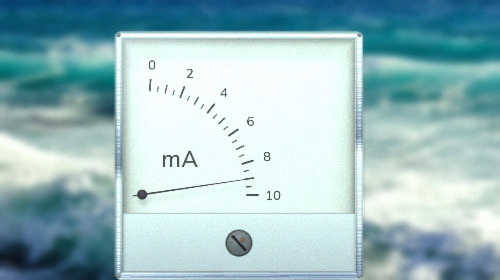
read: 9 mA
